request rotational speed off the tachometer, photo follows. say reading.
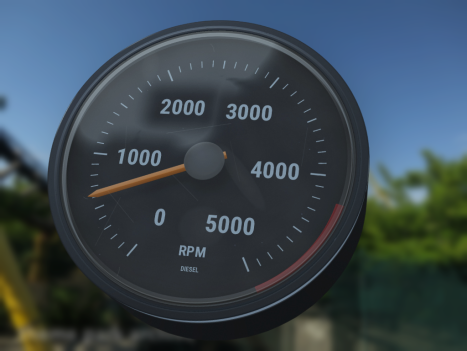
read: 600 rpm
